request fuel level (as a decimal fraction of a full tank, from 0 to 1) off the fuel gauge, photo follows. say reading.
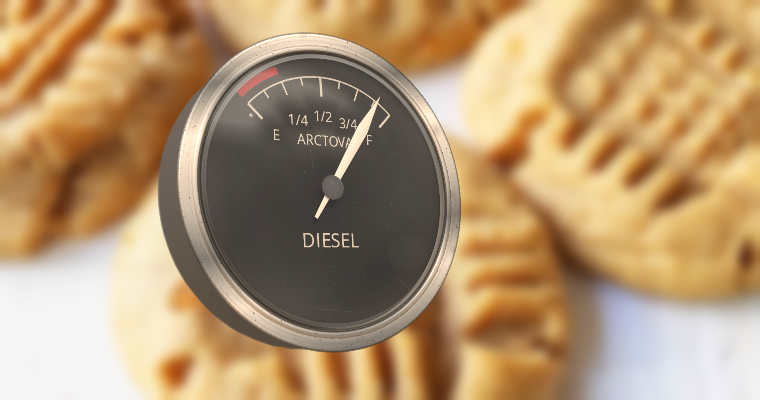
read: 0.875
